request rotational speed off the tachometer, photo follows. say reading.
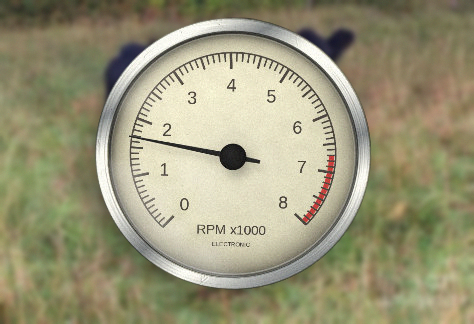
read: 1700 rpm
